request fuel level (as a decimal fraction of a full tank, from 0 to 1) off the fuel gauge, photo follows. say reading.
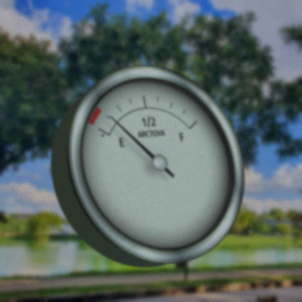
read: 0.125
